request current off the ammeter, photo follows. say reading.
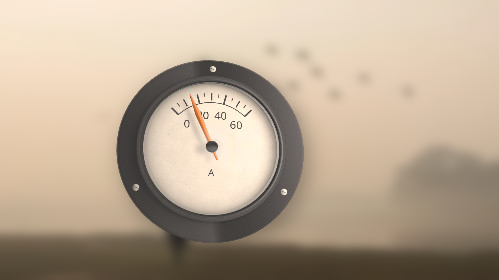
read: 15 A
